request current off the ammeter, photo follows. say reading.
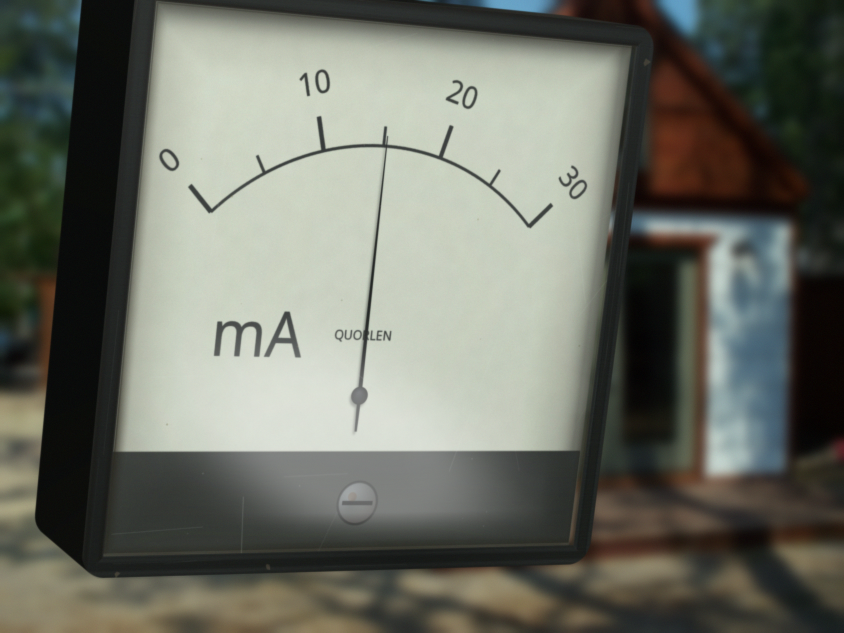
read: 15 mA
